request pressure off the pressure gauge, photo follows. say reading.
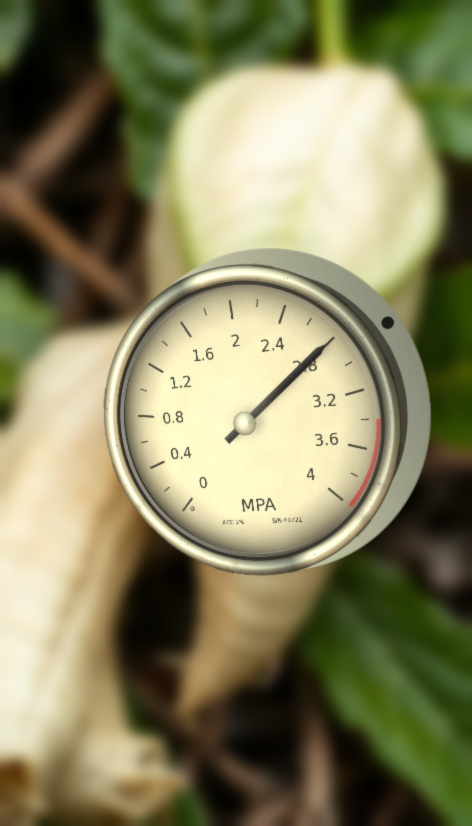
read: 2.8 MPa
